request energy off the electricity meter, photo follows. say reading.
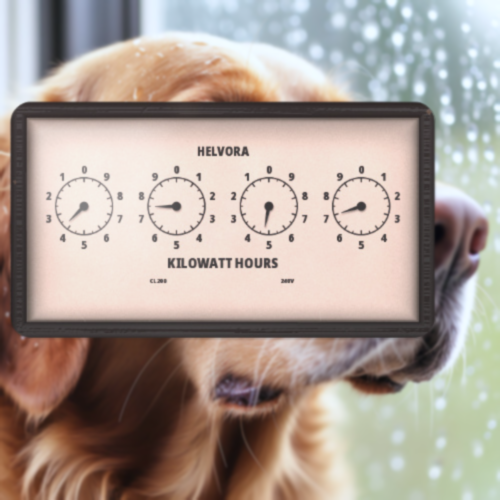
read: 3747 kWh
